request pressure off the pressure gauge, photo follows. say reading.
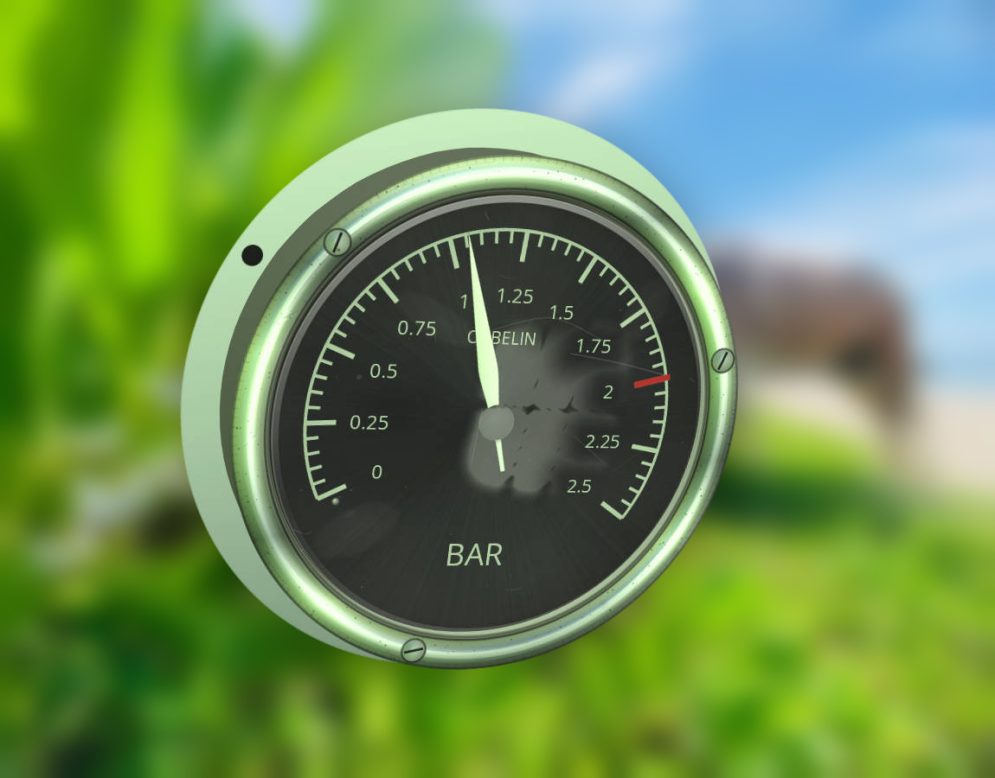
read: 1.05 bar
